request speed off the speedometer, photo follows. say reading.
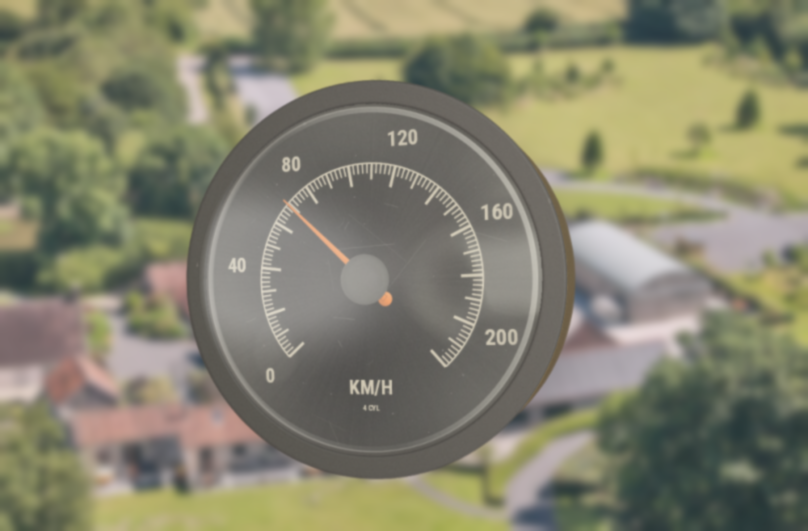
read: 70 km/h
